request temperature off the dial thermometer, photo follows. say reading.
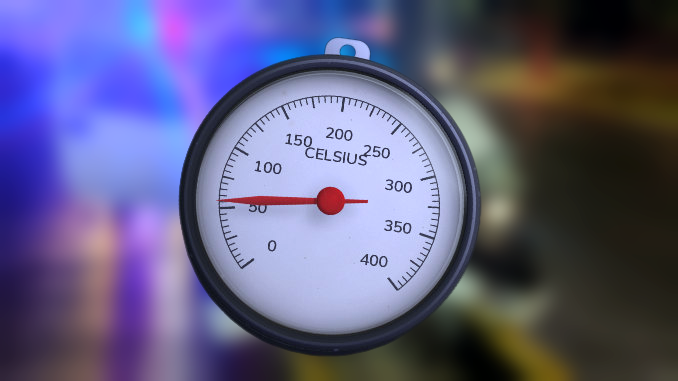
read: 55 °C
